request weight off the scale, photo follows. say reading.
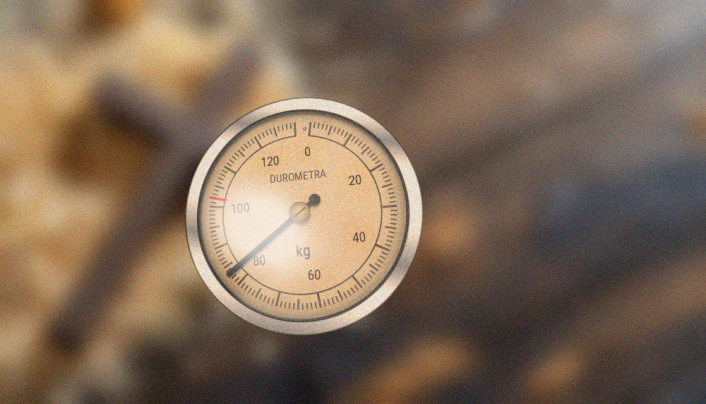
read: 83 kg
